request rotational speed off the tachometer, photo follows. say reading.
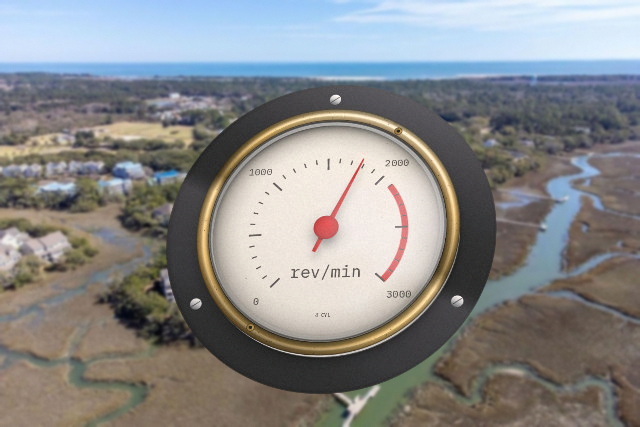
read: 1800 rpm
